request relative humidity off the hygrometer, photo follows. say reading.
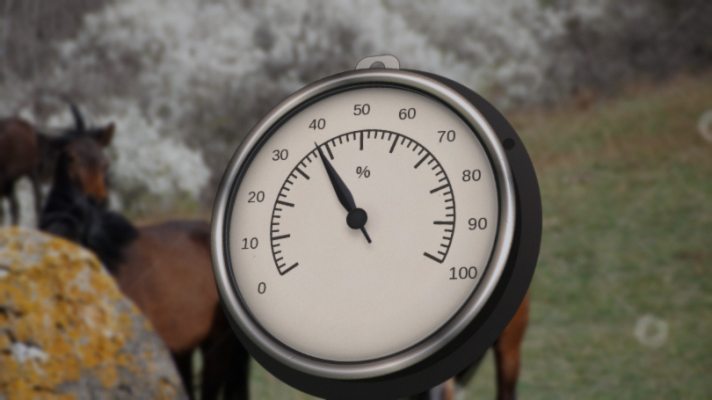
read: 38 %
